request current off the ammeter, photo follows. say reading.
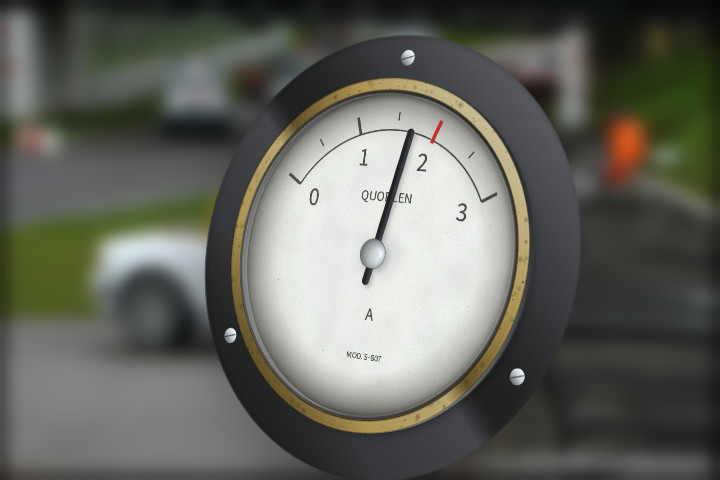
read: 1.75 A
